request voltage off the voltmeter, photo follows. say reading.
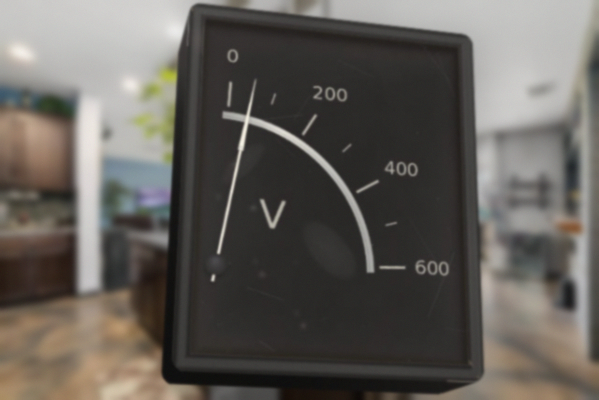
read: 50 V
